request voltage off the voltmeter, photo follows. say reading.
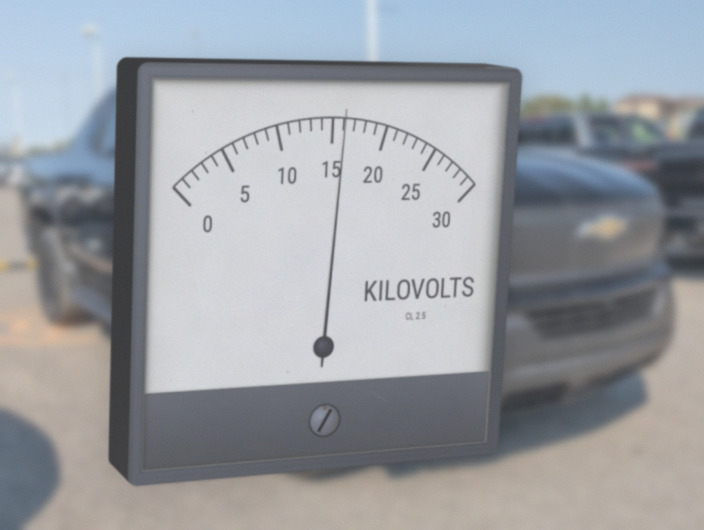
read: 16 kV
